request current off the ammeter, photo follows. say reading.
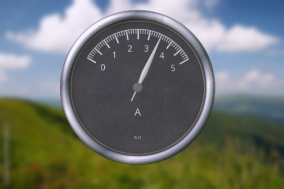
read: 3.5 A
